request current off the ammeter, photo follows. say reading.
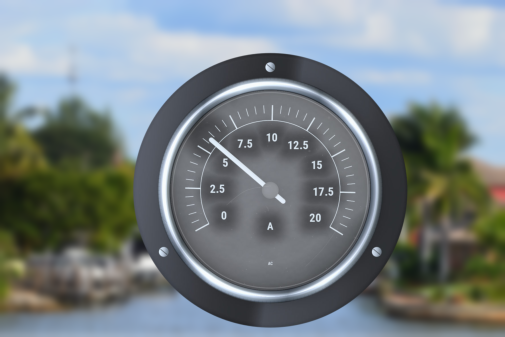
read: 5.75 A
